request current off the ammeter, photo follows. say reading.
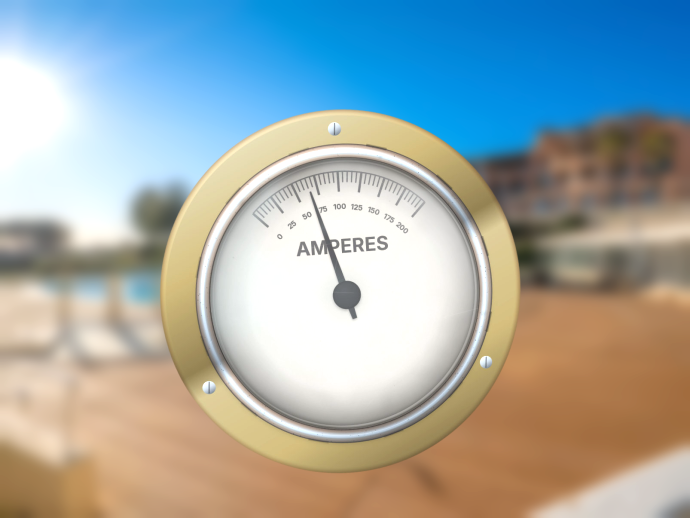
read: 65 A
